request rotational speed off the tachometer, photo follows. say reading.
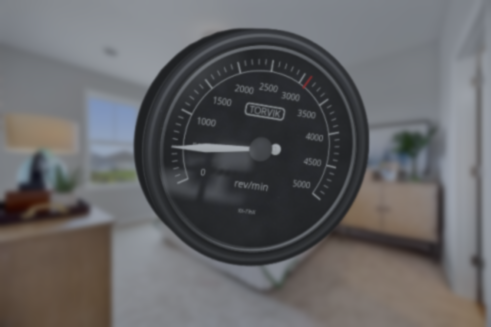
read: 500 rpm
